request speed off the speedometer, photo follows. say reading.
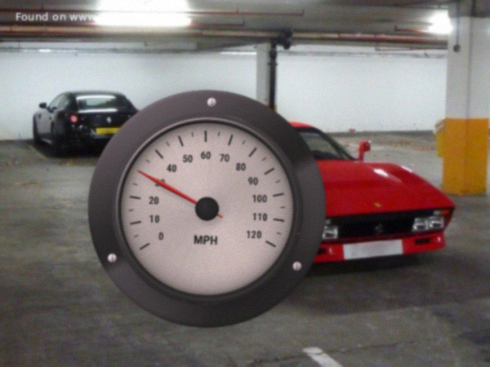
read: 30 mph
